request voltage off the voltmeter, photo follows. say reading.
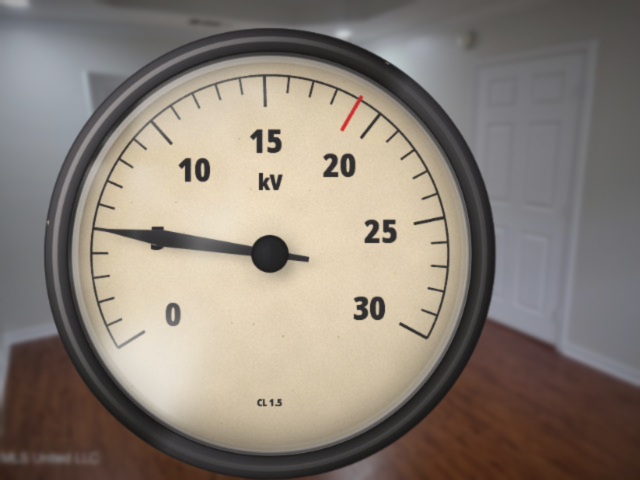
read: 5 kV
